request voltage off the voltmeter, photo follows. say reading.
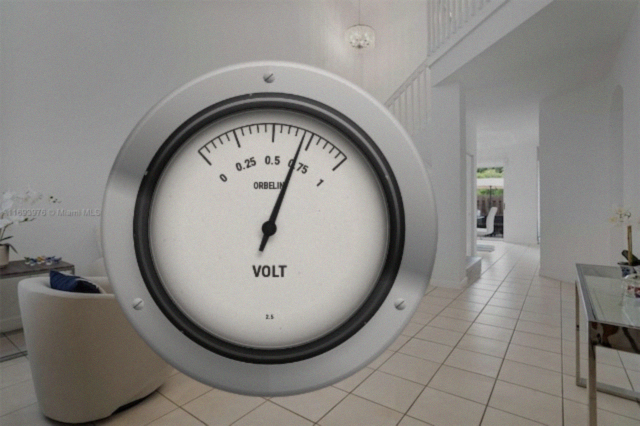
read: 0.7 V
